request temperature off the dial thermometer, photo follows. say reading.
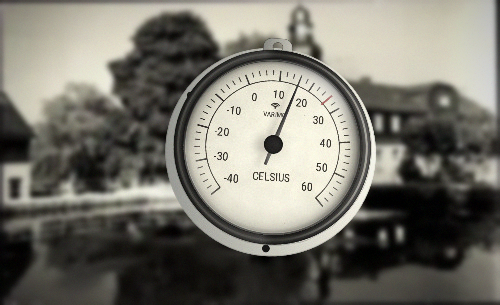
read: 16 °C
